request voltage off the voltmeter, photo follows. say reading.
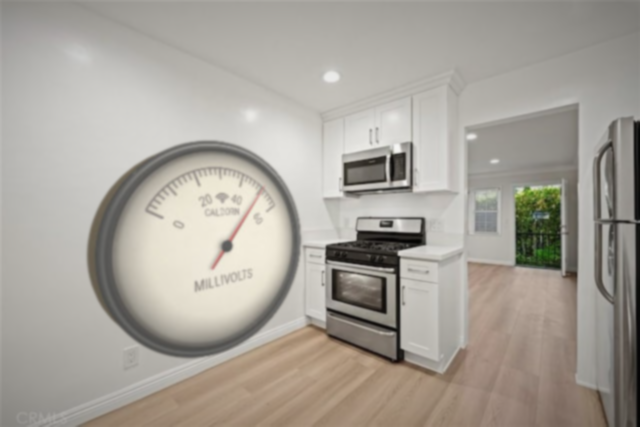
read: 50 mV
